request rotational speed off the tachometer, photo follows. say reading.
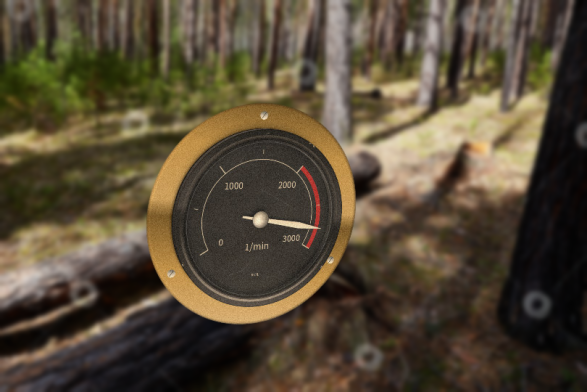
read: 2750 rpm
